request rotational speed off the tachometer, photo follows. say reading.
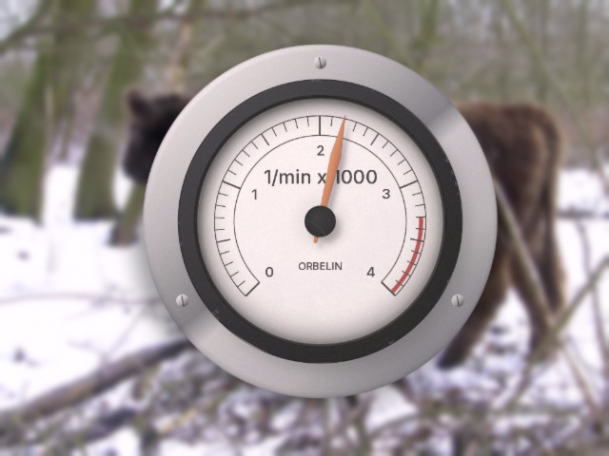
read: 2200 rpm
